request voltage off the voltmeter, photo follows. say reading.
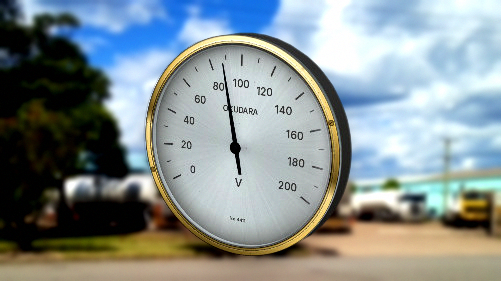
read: 90 V
